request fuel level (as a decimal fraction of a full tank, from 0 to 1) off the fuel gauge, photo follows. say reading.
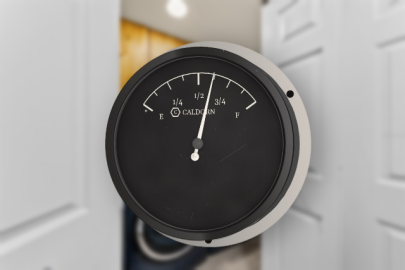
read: 0.625
